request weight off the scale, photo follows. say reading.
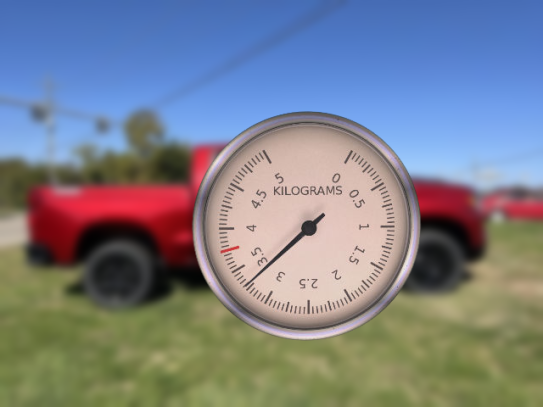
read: 3.3 kg
